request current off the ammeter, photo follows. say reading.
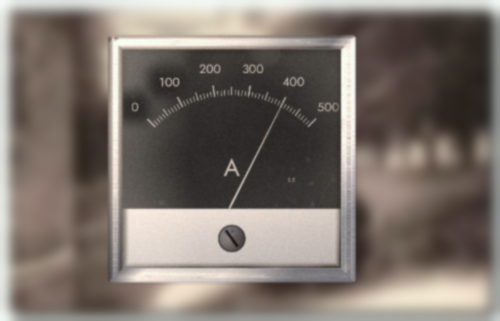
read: 400 A
